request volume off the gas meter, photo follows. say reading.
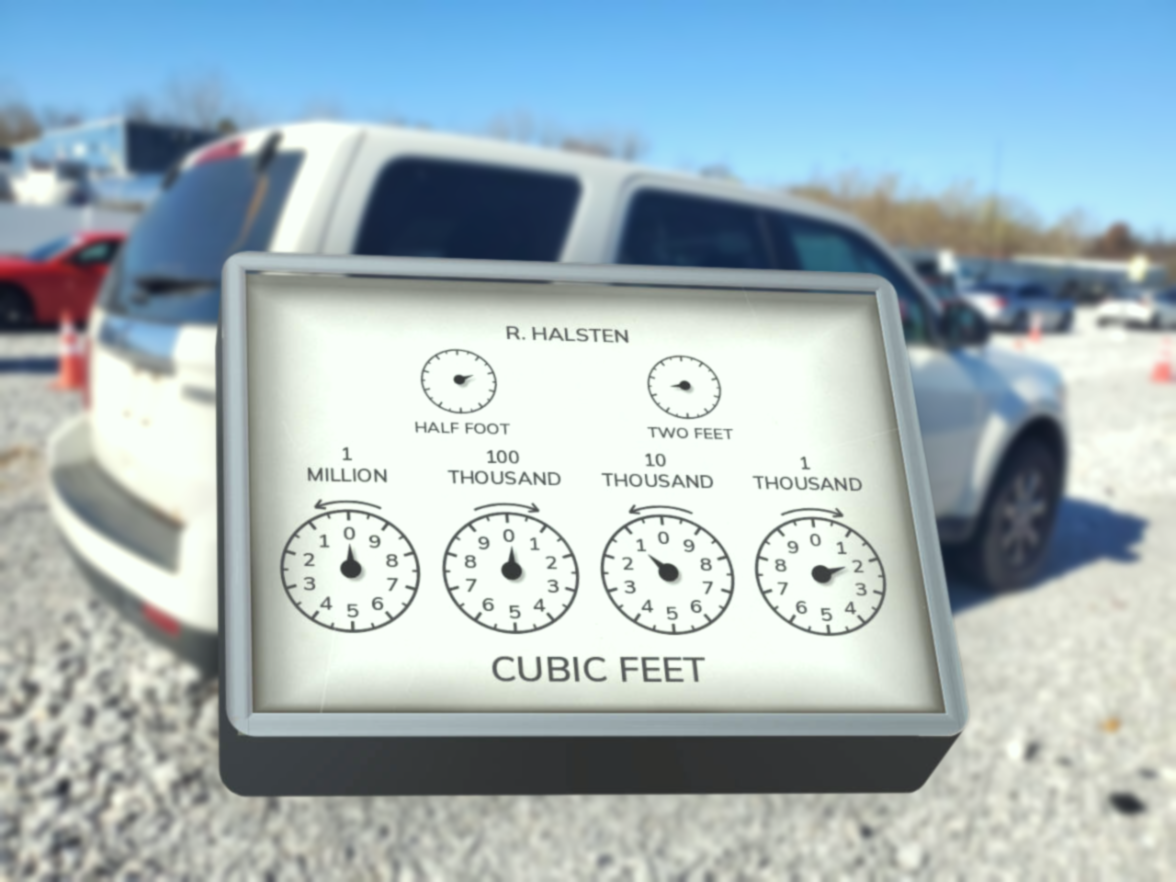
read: 1200 ft³
